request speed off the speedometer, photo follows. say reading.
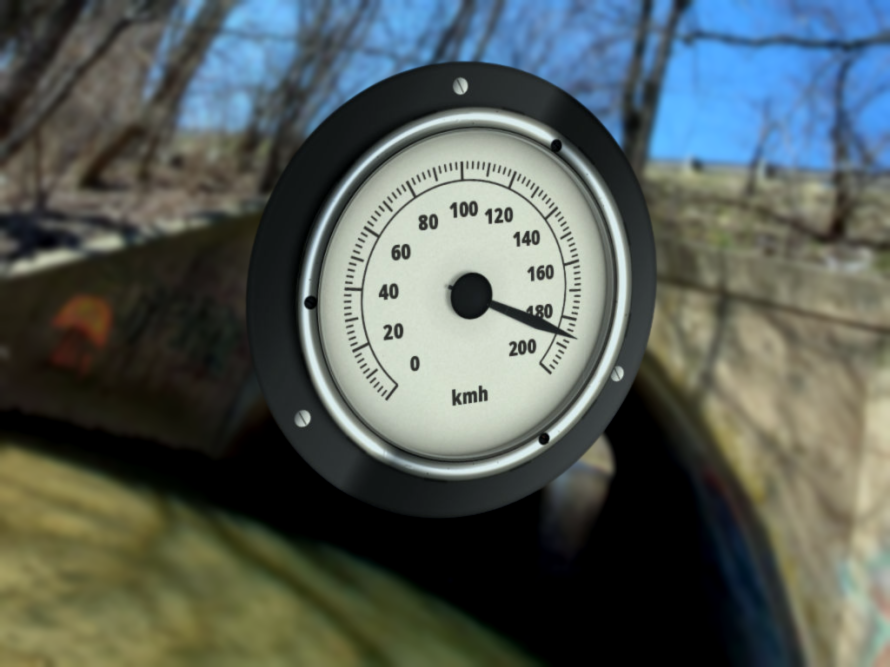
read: 186 km/h
